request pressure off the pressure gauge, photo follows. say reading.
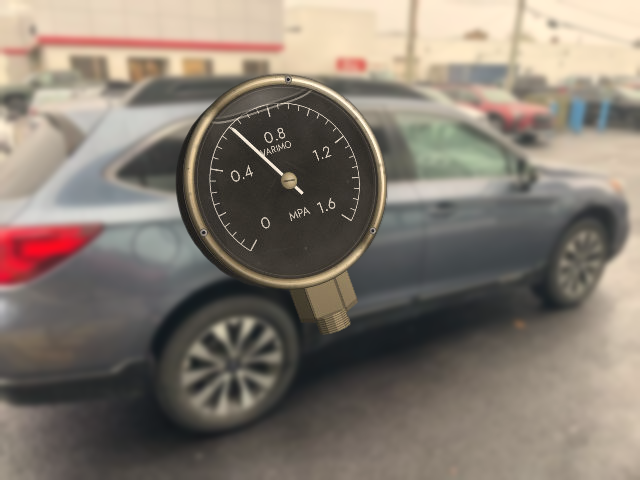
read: 0.6 MPa
